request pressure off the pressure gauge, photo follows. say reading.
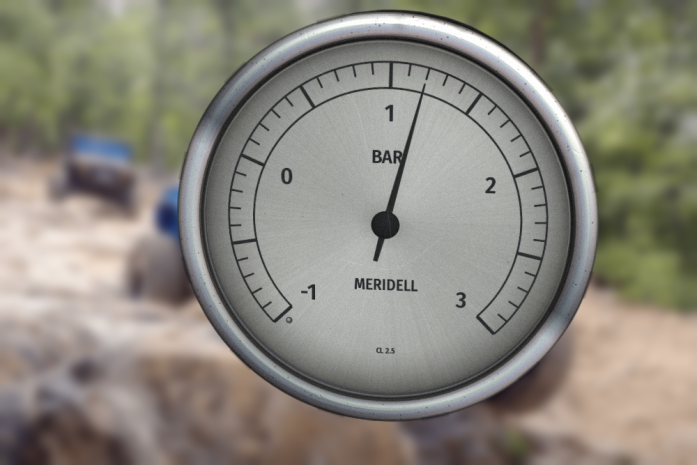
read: 1.2 bar
